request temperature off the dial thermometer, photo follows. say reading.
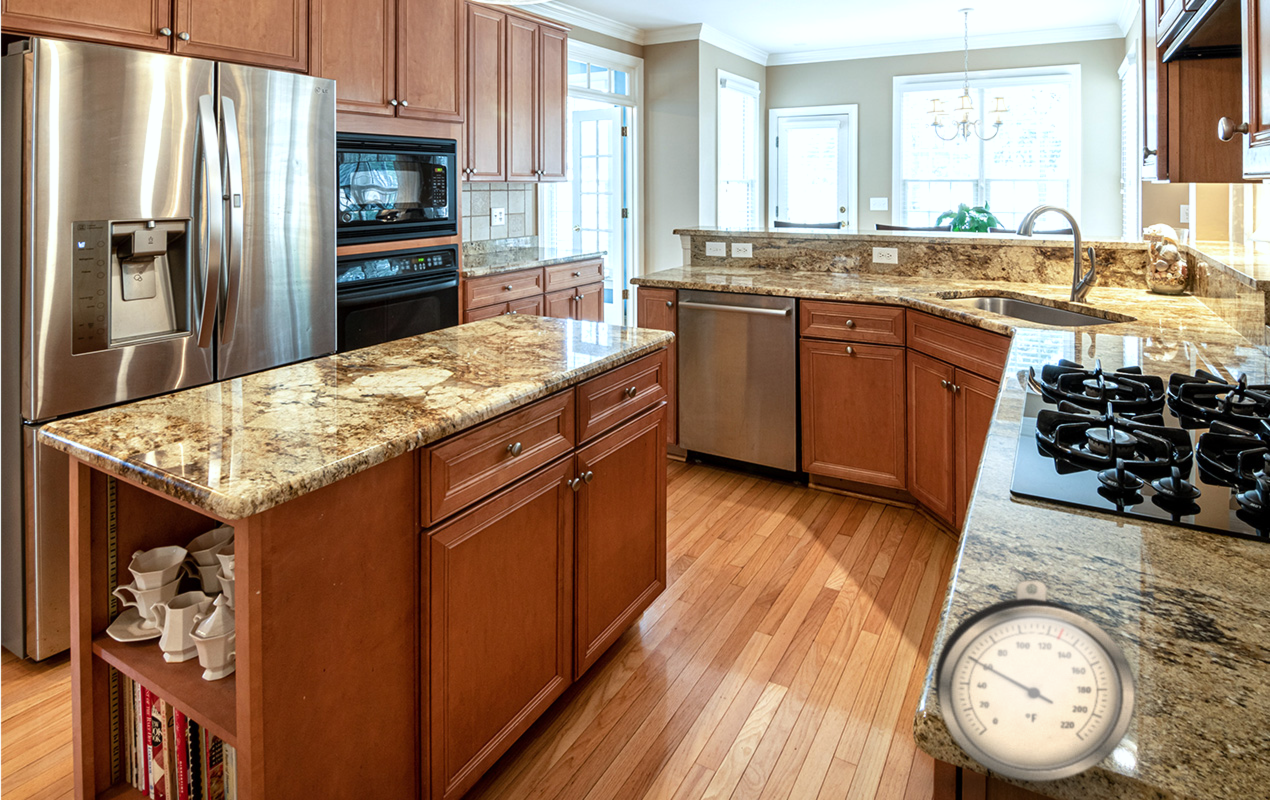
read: 60 °F
